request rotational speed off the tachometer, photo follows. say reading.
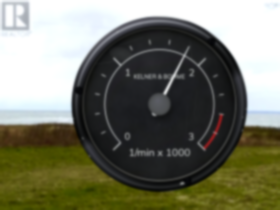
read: 1800 rpm
